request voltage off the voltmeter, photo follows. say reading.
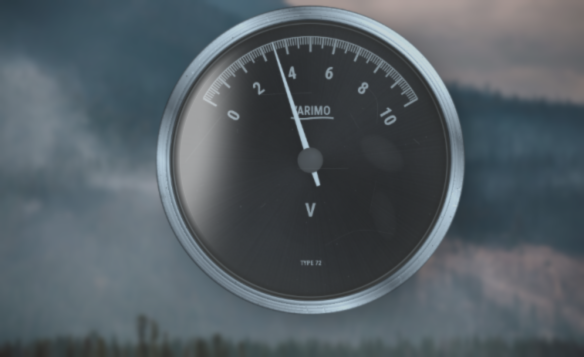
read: 3.5 V
